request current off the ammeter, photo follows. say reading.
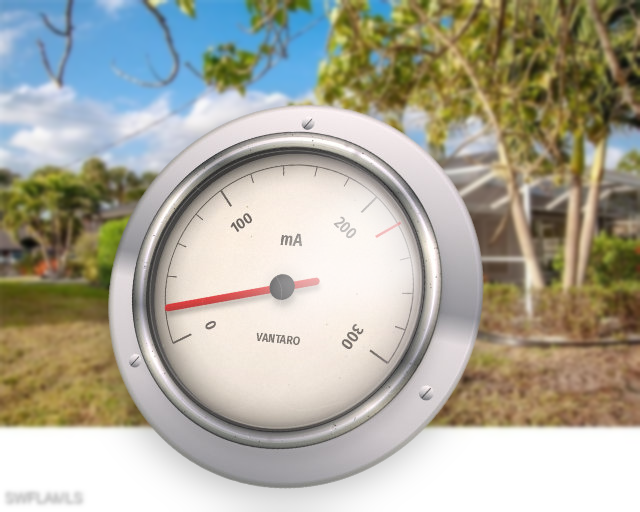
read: 20 mA
